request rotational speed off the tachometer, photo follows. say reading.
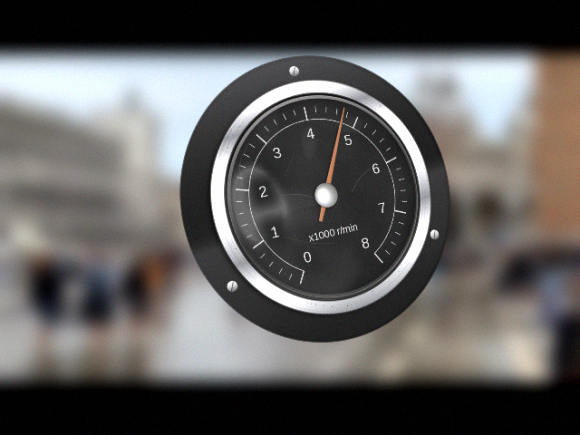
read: 4700 rpm
